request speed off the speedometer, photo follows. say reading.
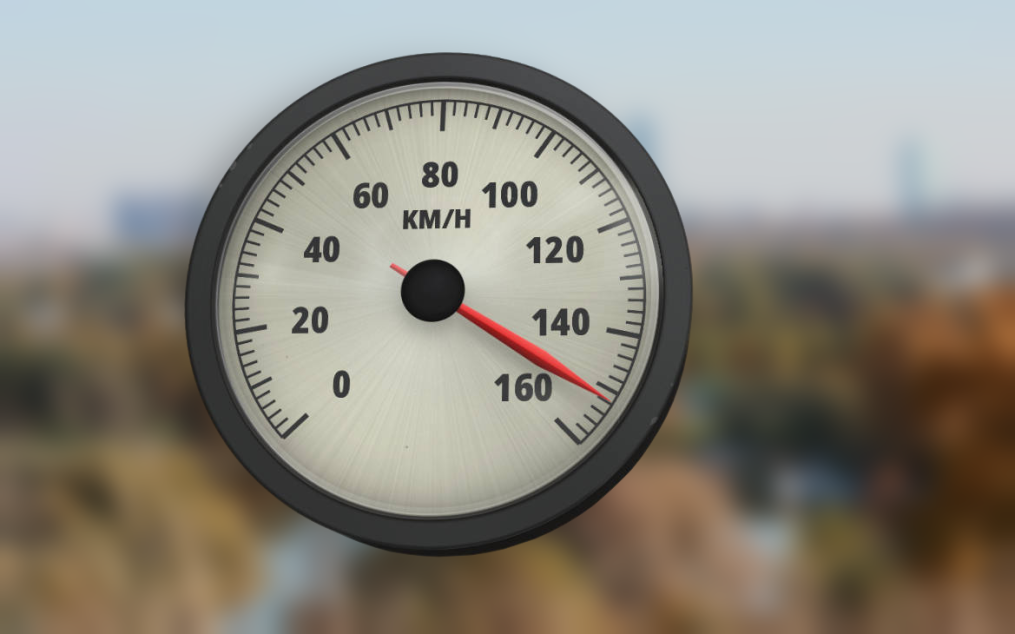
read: 152 km/h
